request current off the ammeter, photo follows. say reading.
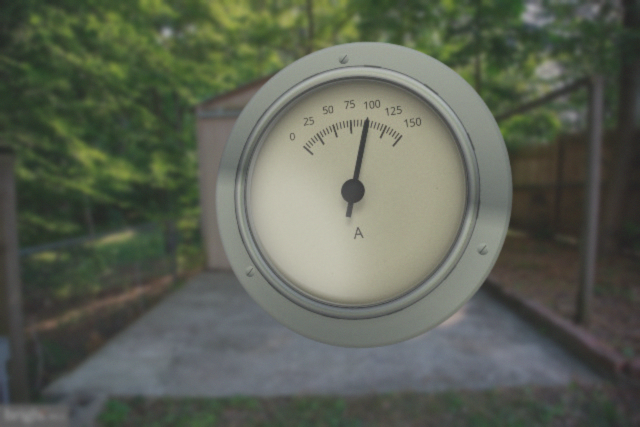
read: 100 A
